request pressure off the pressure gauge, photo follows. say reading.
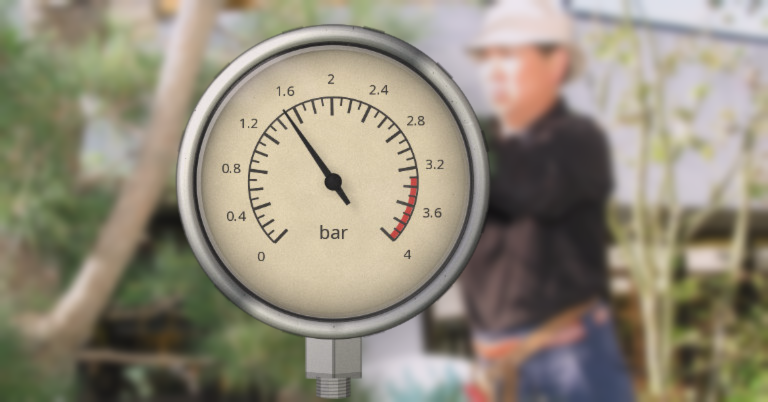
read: 1.5 bar
